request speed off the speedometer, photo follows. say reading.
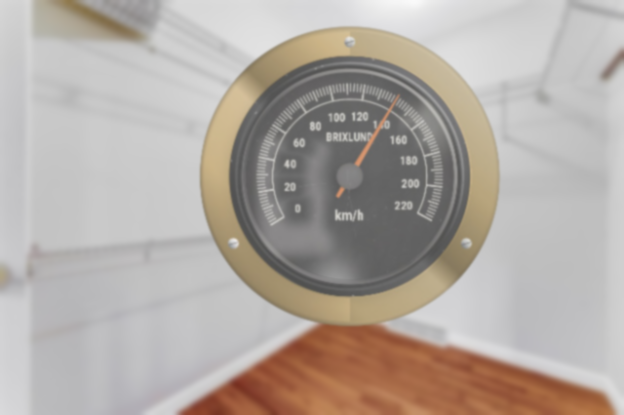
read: 140 km/h
